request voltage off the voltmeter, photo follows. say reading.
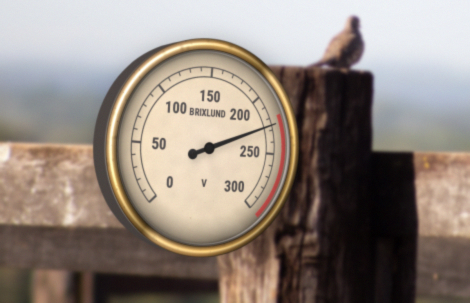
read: 225 V
